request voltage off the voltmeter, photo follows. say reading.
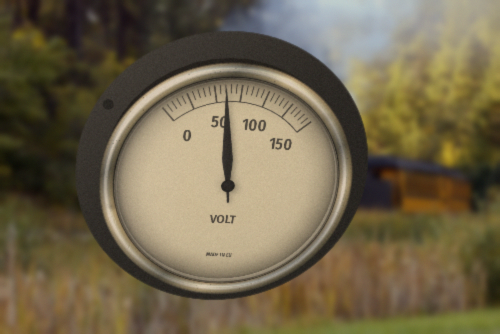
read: 60 V
